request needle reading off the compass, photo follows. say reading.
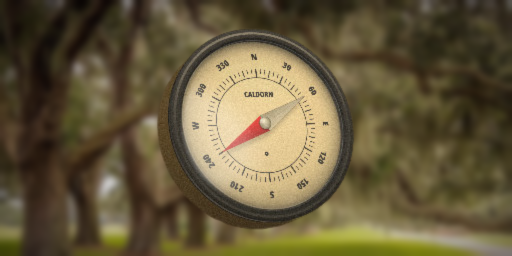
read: 240 °
